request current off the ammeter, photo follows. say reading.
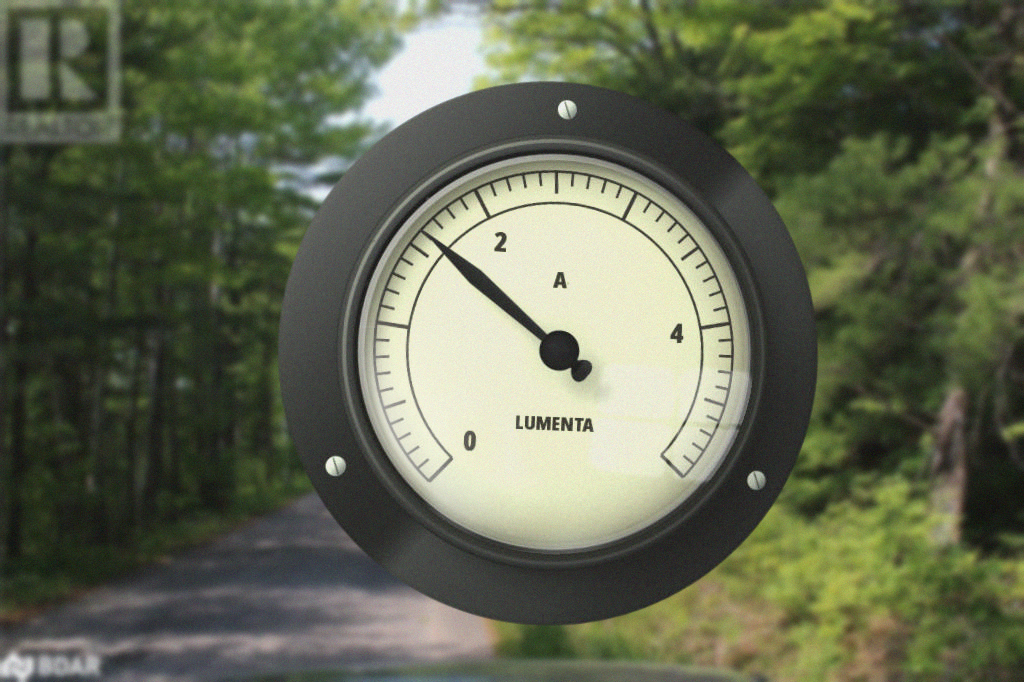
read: 1.6 A
